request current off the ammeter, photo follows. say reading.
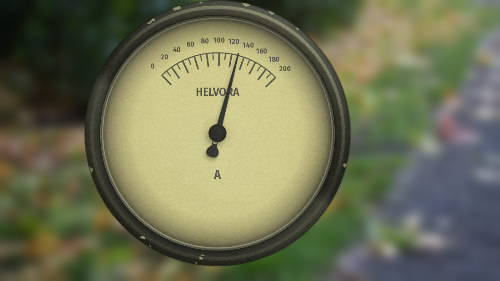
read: 130 A
